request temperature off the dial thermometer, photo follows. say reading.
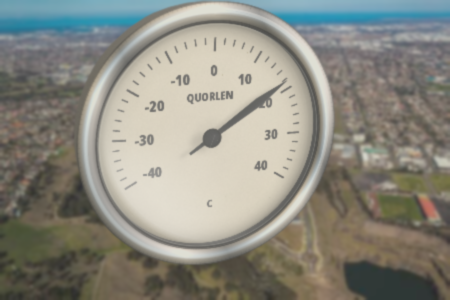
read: 18 °C
